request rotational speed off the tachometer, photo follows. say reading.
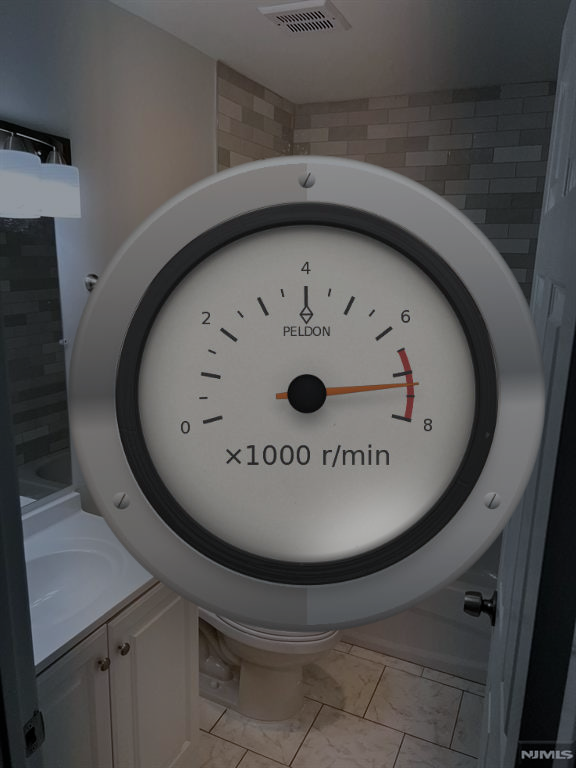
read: 7250 rpm
